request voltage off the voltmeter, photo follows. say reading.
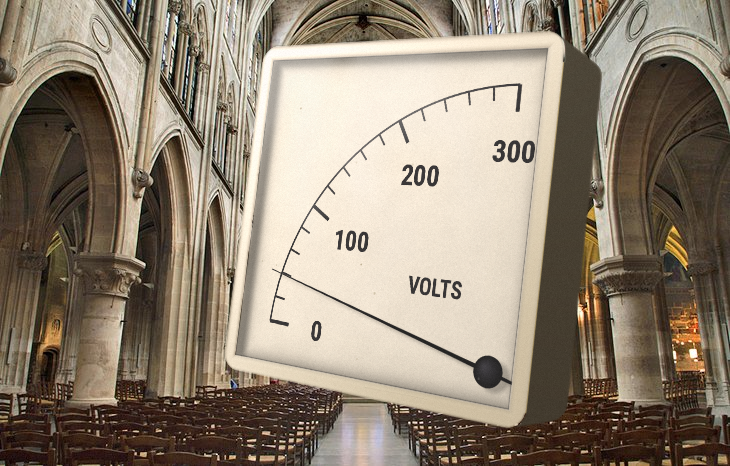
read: 40 V
